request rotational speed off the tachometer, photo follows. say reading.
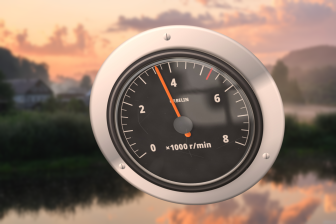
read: 3625 rpm
